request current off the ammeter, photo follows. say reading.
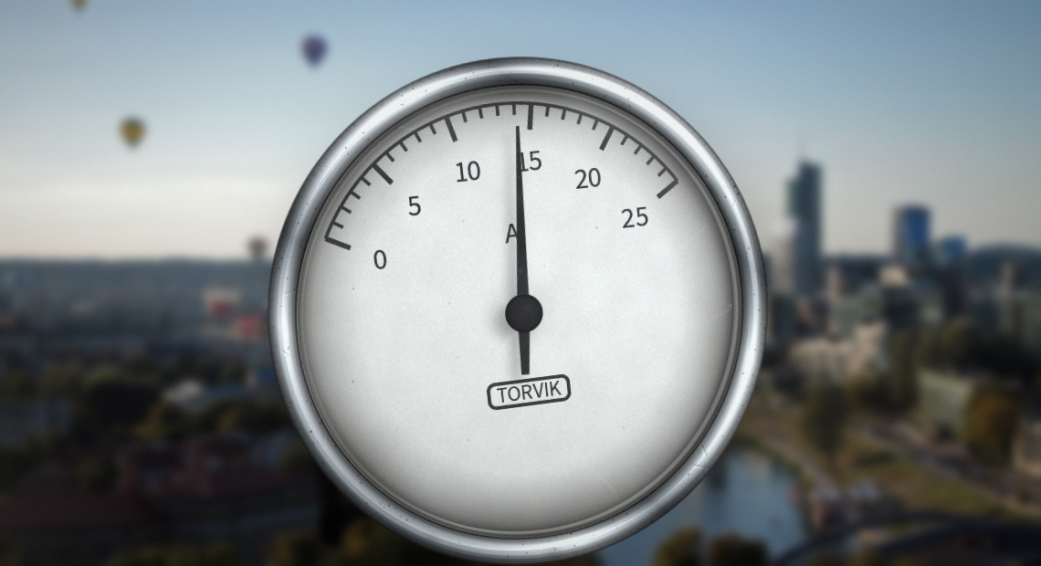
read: 14 A
